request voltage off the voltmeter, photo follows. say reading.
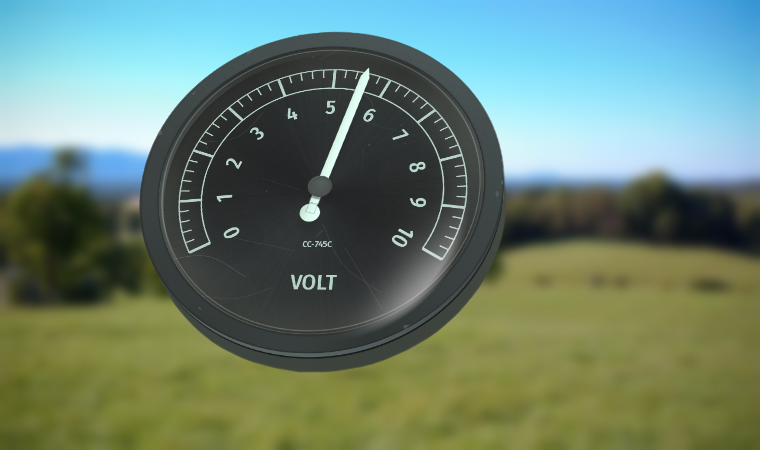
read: 5.6 V
